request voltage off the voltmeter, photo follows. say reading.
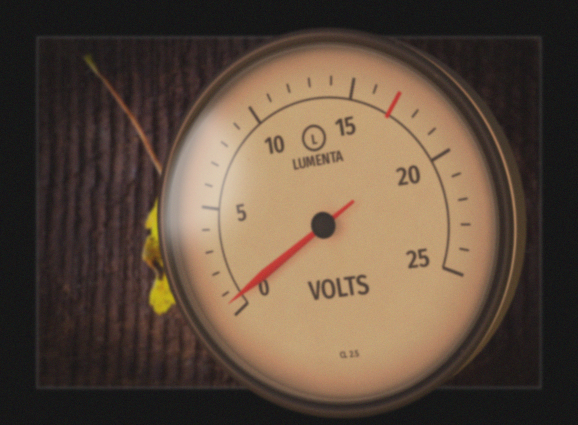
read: 0.5 V
